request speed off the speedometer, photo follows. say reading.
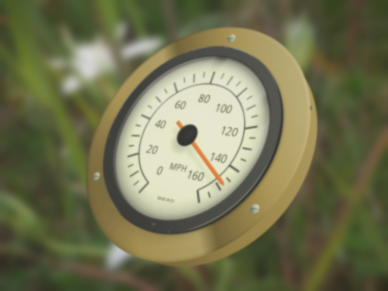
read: 147.5 mph
